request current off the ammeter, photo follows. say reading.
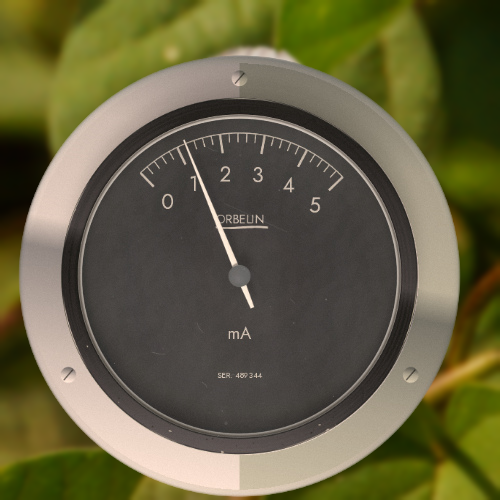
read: 1.2 mA
